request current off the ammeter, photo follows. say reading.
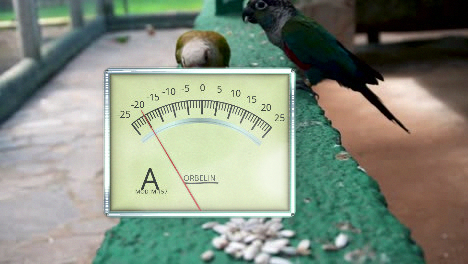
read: -20 A
